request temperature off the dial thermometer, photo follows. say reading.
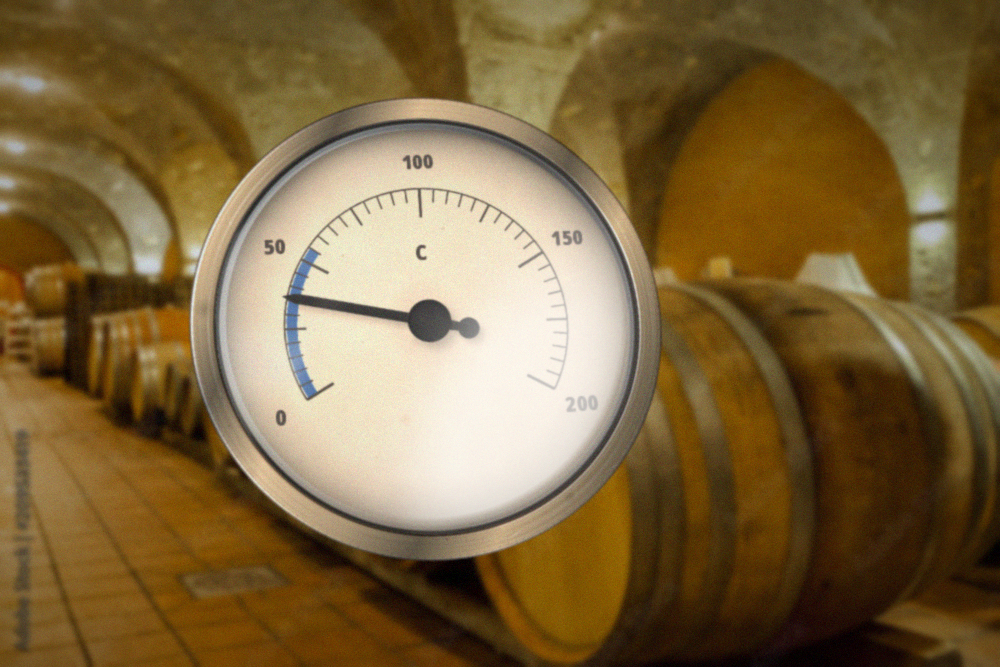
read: 35 °C
